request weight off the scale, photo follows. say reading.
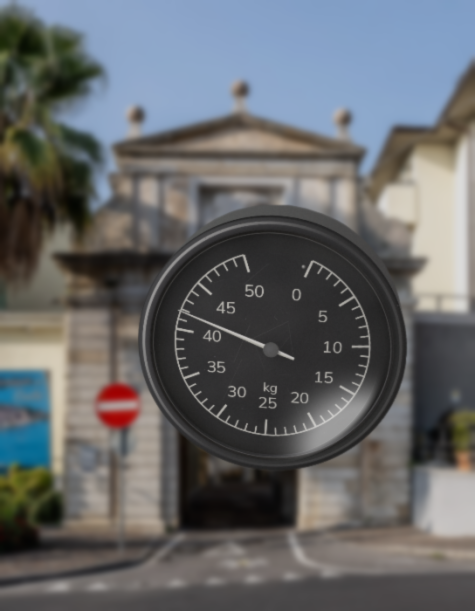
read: 42 kg
